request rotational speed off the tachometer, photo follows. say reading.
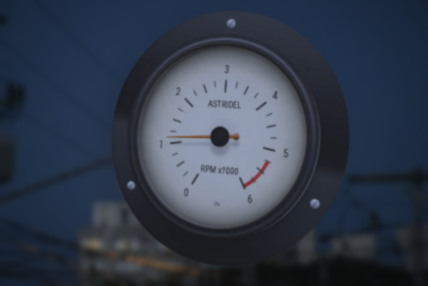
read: 1125 rpm
